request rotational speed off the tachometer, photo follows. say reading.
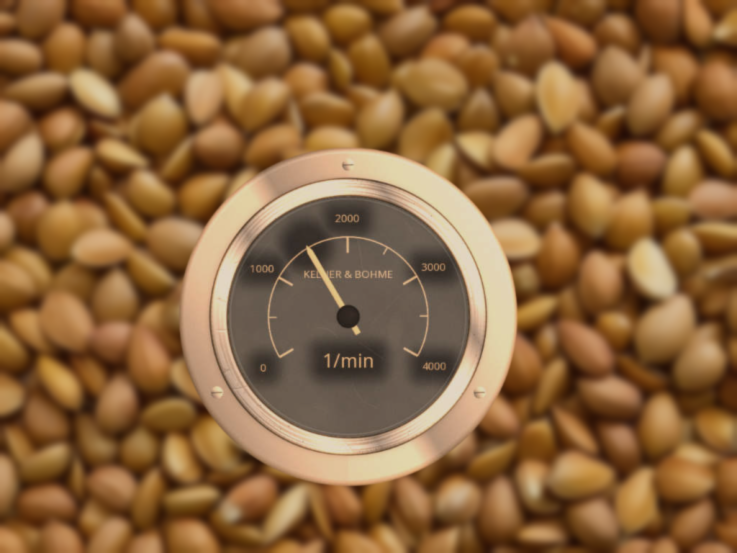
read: 1500 rpm
